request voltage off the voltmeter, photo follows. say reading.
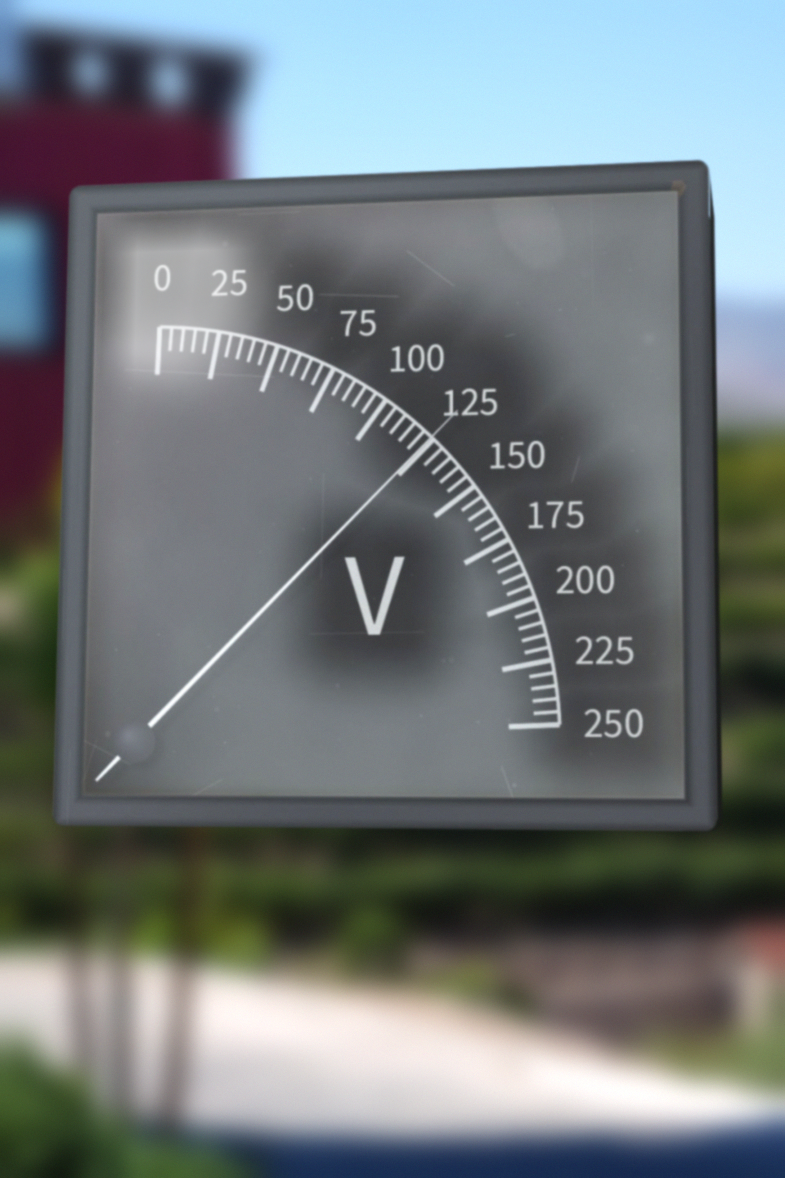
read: 125 V
